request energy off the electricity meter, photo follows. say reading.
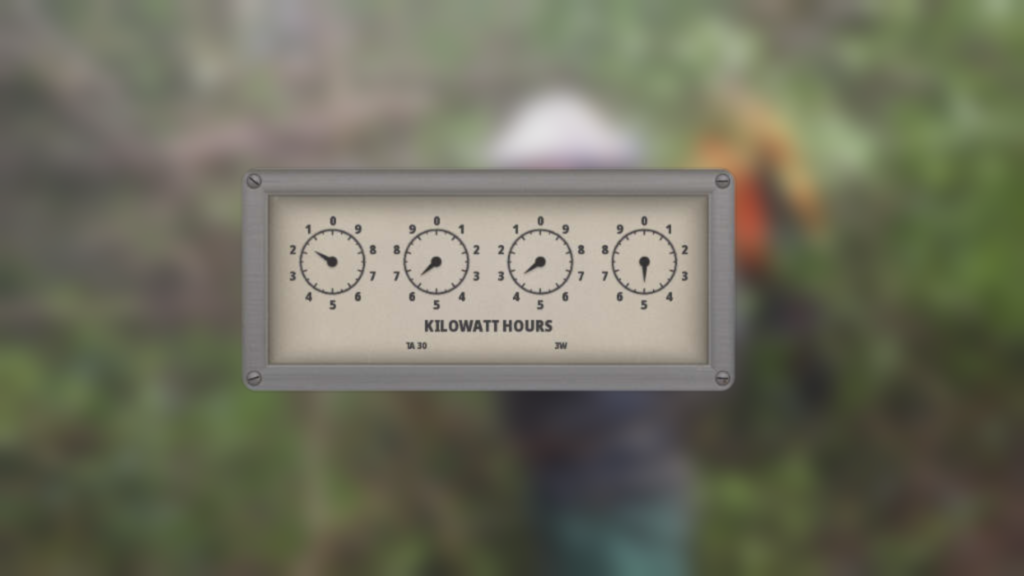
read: 1635 kWh
